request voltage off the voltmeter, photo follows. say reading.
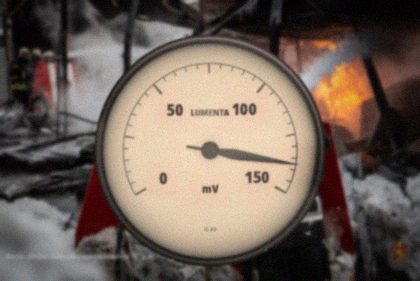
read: 137.5 mV
